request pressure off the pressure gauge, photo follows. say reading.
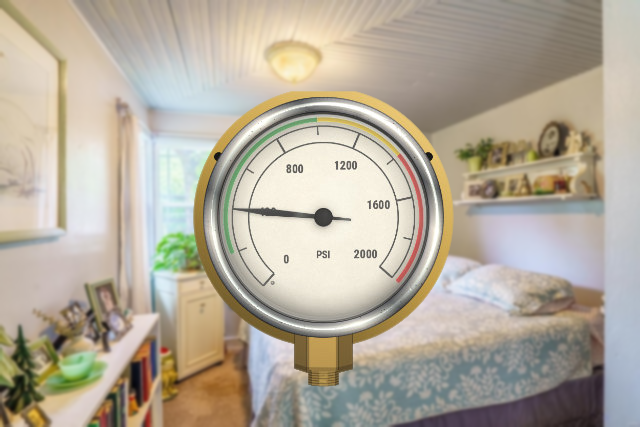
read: 400 psi
